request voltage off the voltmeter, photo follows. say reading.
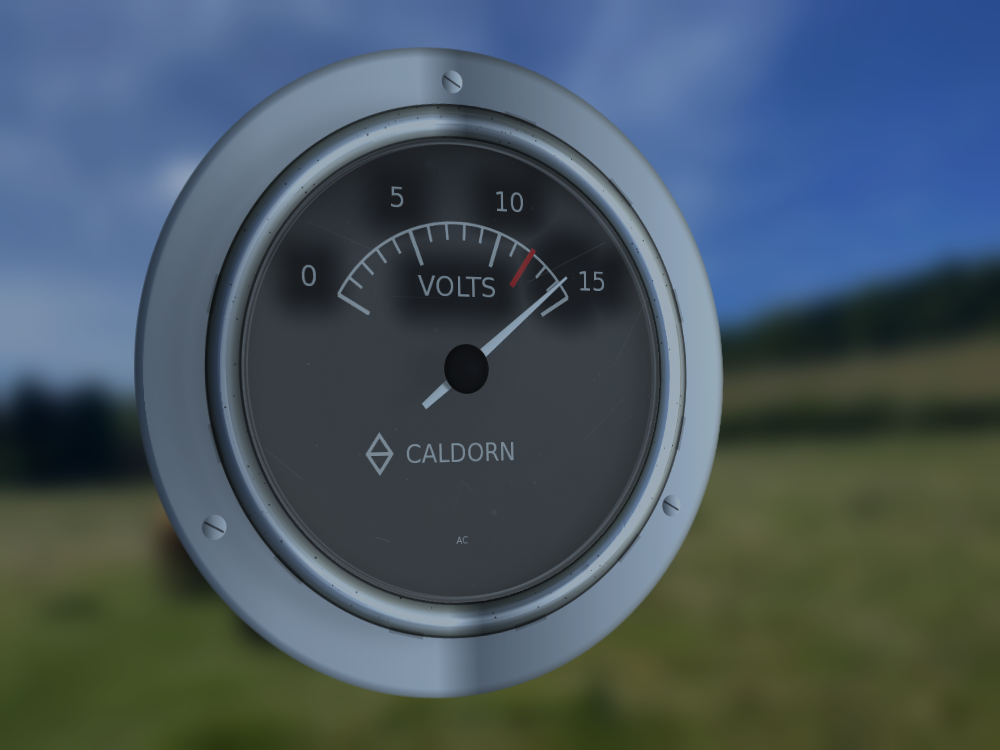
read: 14 V
